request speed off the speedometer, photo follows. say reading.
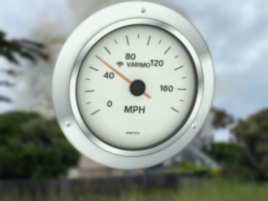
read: 50 mph
